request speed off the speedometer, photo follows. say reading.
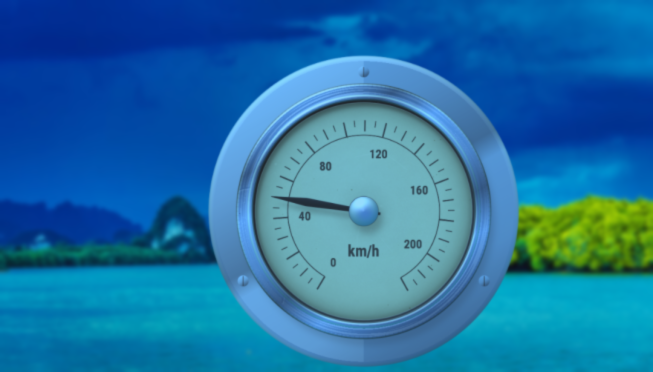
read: 50 km/h
